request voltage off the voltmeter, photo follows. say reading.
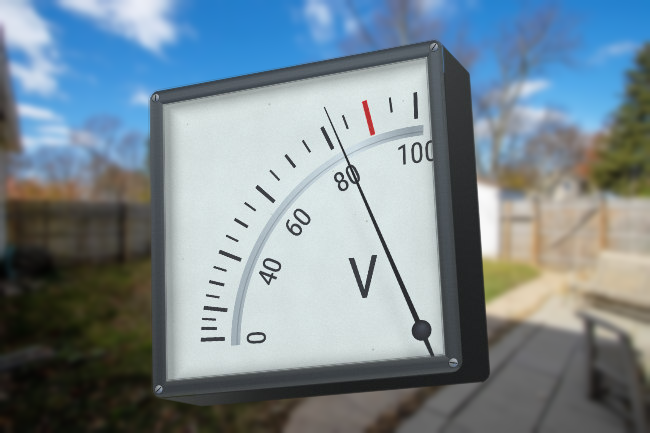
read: 82.5 V
